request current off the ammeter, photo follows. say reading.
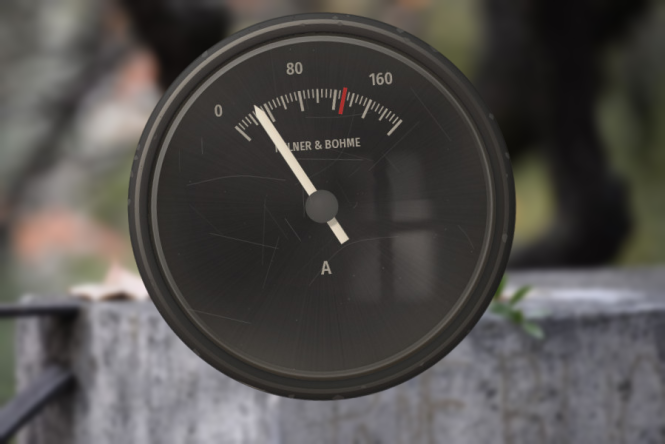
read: 30 A
